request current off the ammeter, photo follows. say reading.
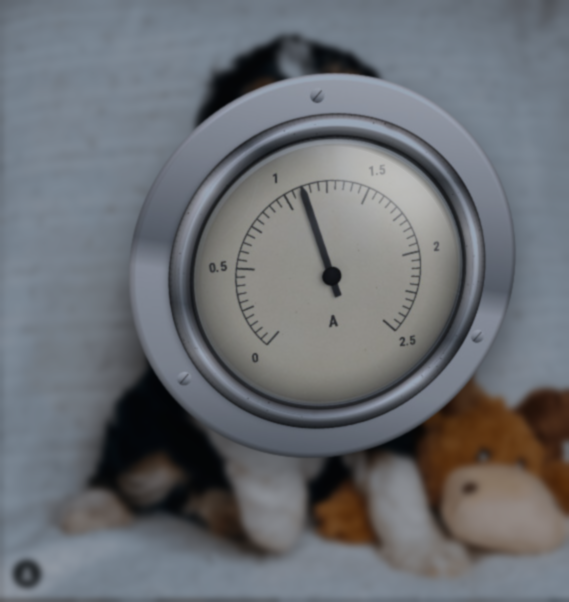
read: 1.1 A
